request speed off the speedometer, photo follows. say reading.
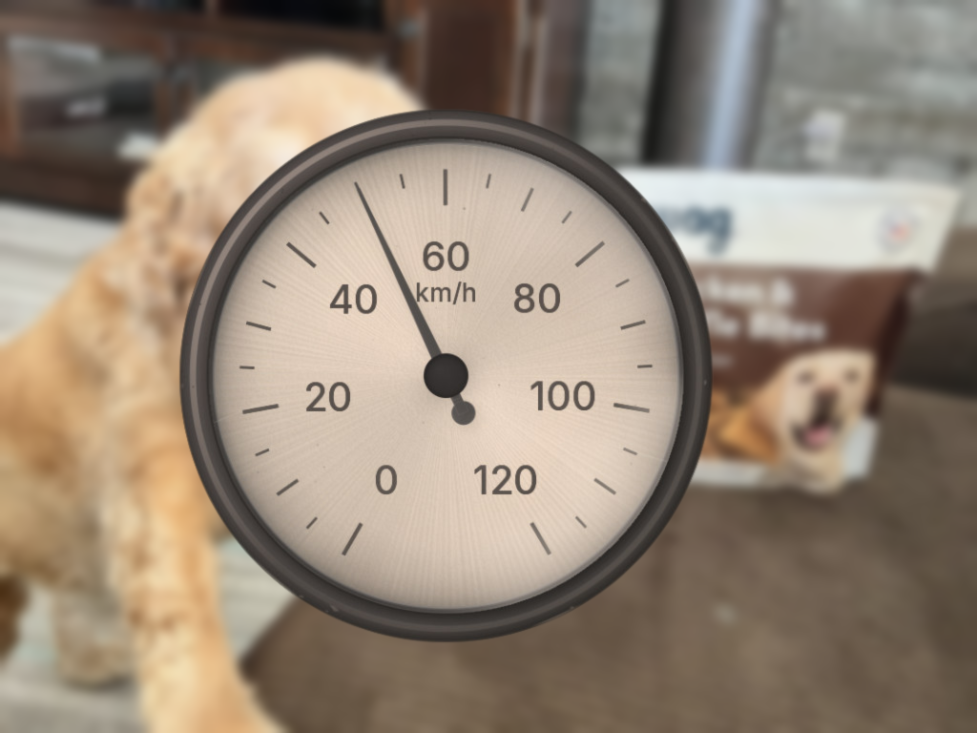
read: 50 km/h
